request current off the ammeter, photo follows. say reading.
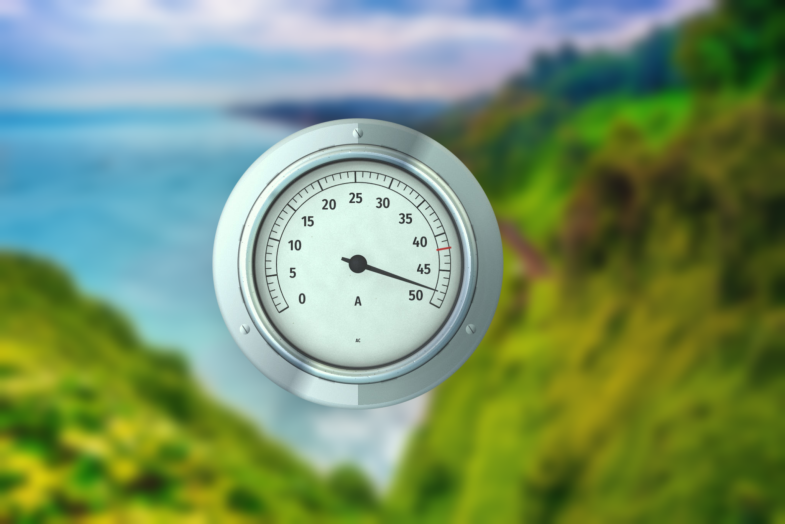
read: 48 A
